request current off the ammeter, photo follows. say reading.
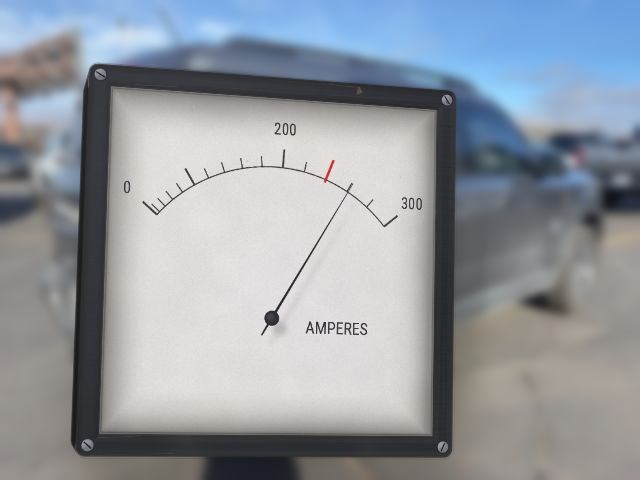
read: 260 A
